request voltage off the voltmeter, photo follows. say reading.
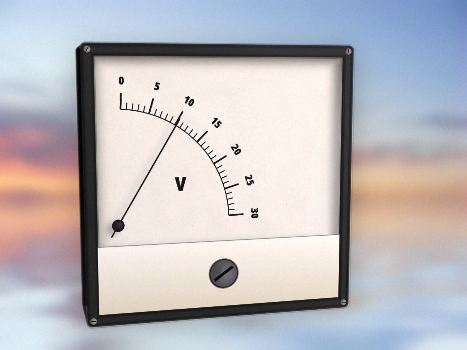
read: 10 V
